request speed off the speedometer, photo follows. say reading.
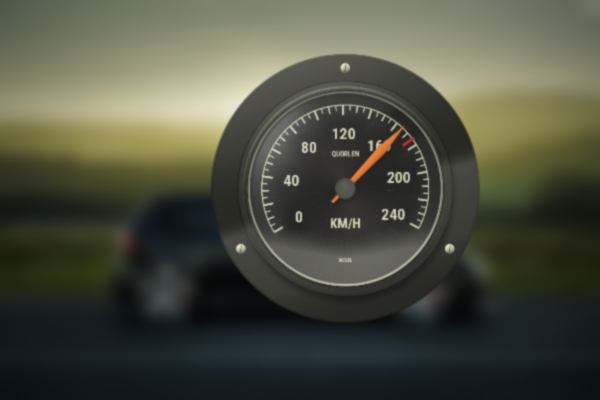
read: 165 km/h
